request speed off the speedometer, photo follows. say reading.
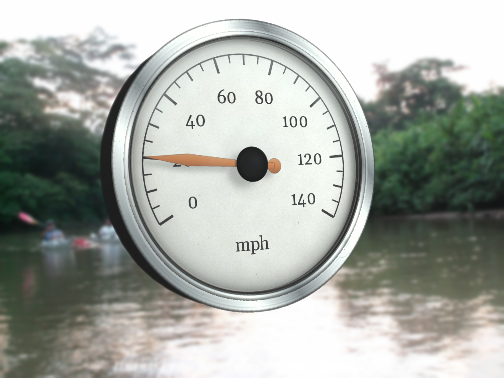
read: 20 mph
